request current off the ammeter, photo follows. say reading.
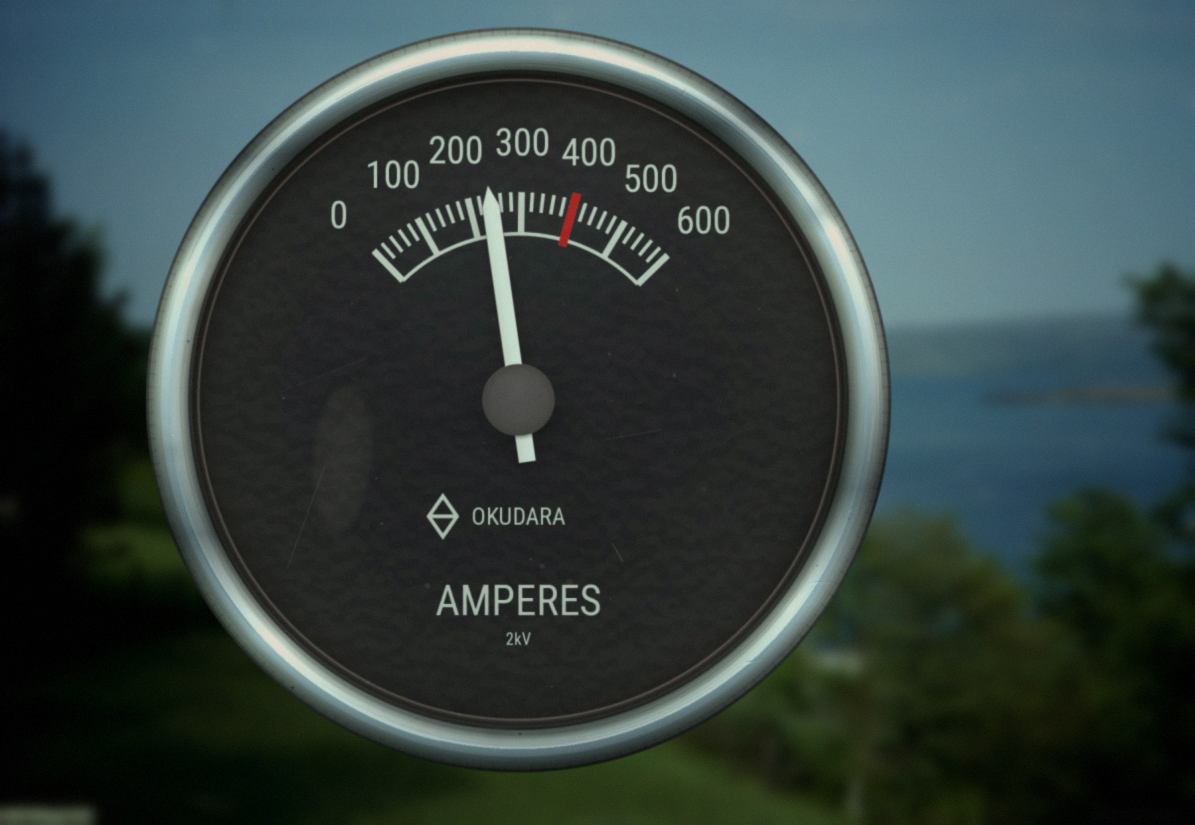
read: 240 A
